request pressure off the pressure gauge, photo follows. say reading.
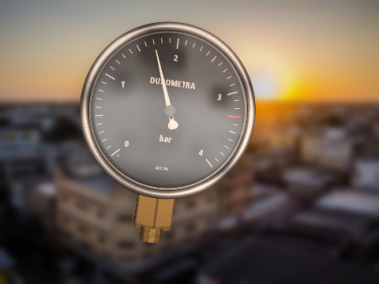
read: 1.7 bar
